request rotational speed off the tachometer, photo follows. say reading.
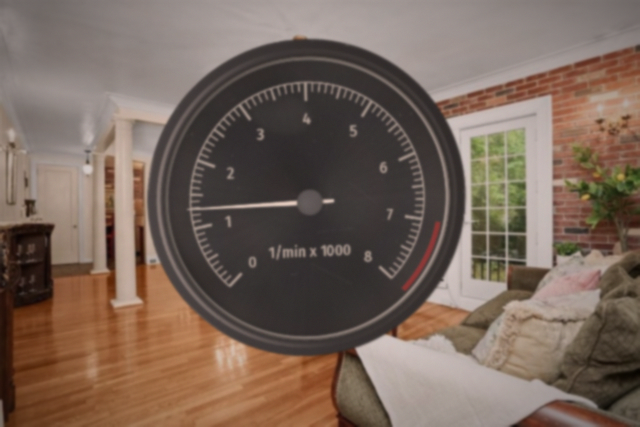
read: 1300 rpm
